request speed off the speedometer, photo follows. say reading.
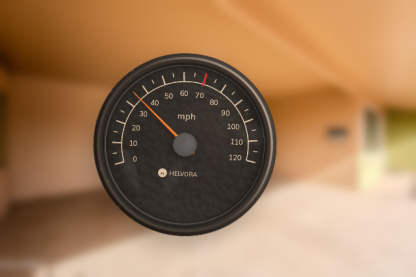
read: 35 mph
